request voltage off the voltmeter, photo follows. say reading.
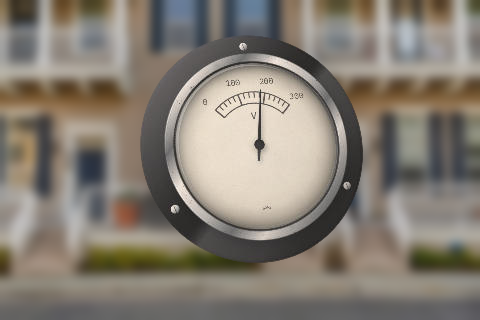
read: 180 V
